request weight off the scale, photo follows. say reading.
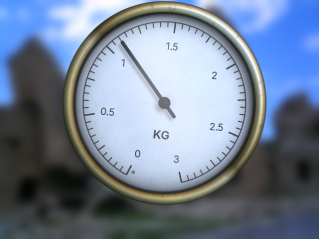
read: 1.1 kg
